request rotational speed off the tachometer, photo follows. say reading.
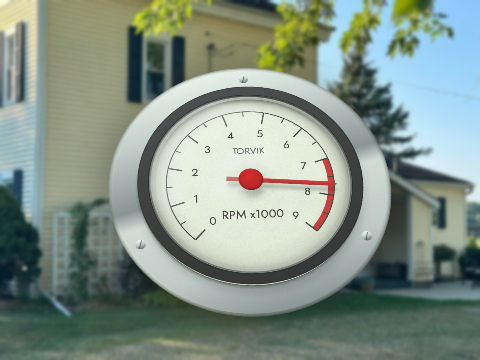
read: 7750 rpm
